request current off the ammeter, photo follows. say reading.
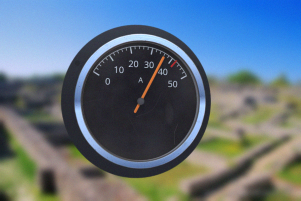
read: 36 A
